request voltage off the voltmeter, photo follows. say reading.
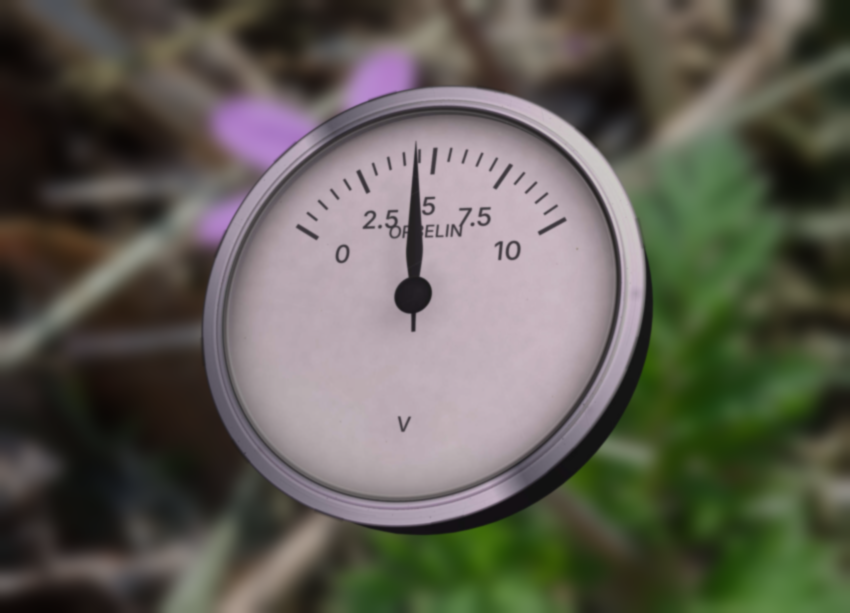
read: 4.5 V
